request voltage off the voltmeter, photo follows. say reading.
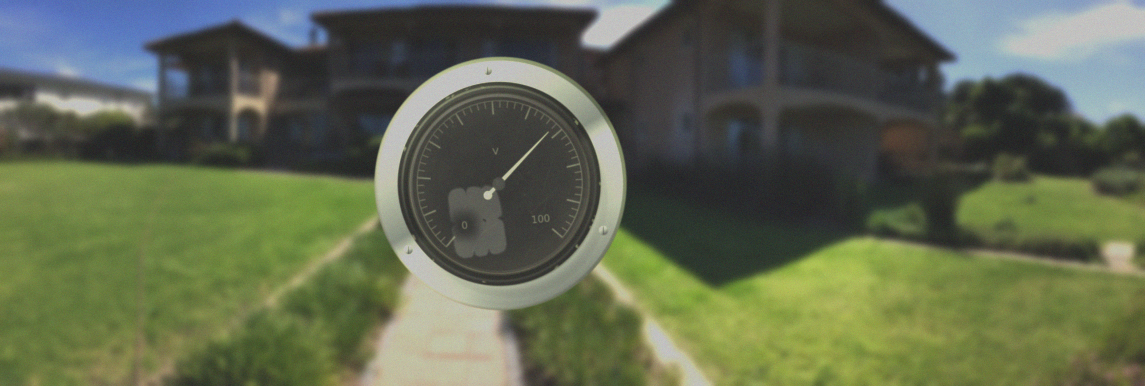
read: 68 V
